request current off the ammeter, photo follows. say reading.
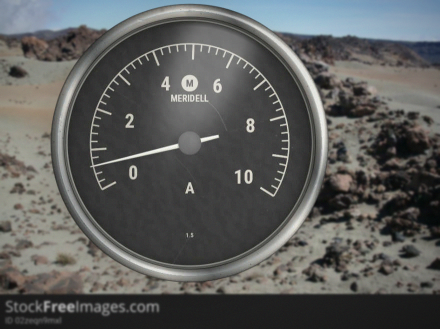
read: 0.6 A
